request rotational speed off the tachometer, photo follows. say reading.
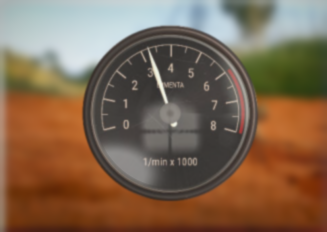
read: 3250 rpm
